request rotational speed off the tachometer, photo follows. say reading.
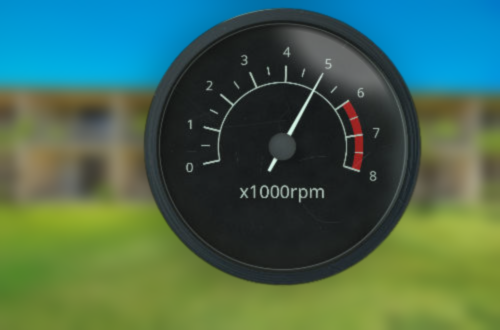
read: 5000 rpm
